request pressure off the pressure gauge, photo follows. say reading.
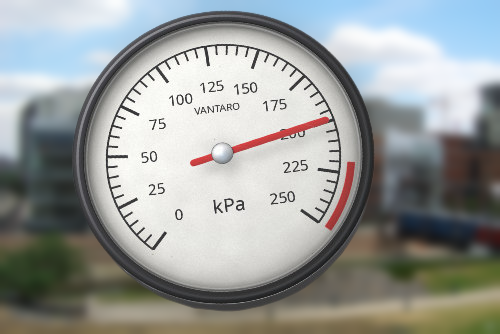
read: 200 kPa
